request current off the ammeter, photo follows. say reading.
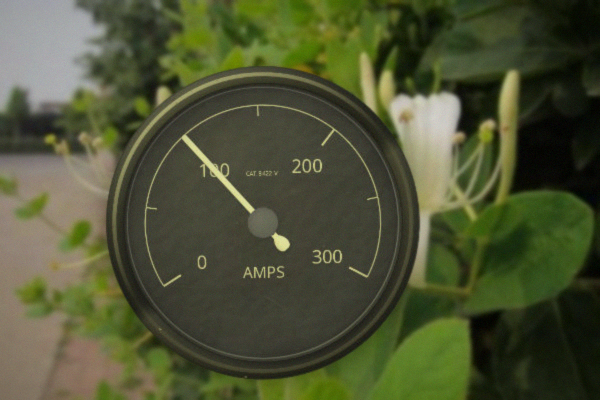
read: 100 A
